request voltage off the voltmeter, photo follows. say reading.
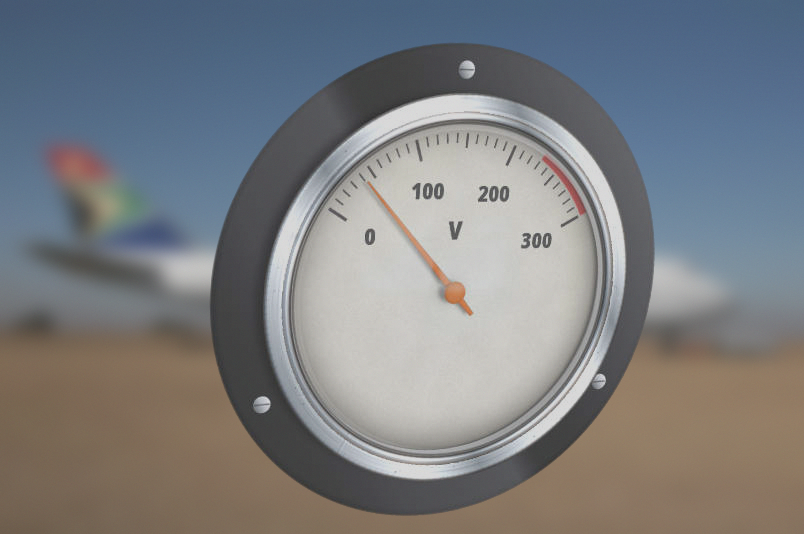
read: 40 V
